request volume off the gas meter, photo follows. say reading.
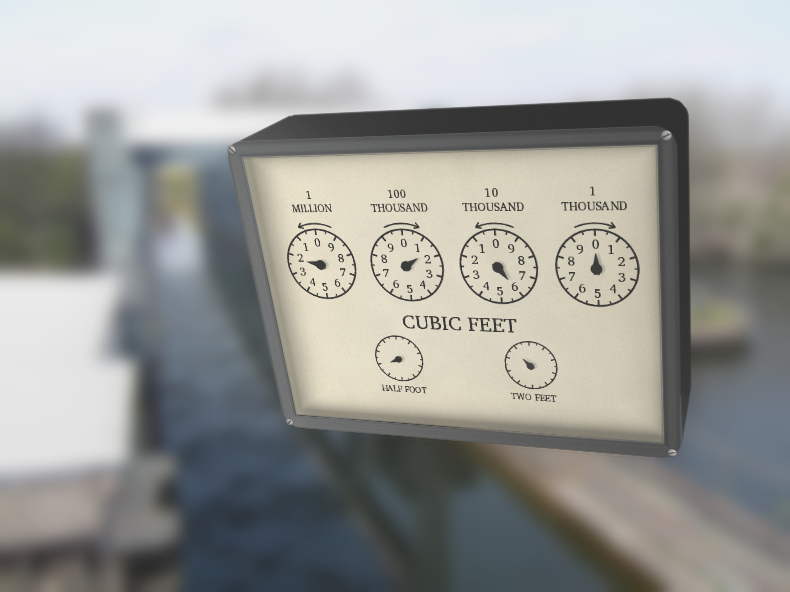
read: 216000 ft³
